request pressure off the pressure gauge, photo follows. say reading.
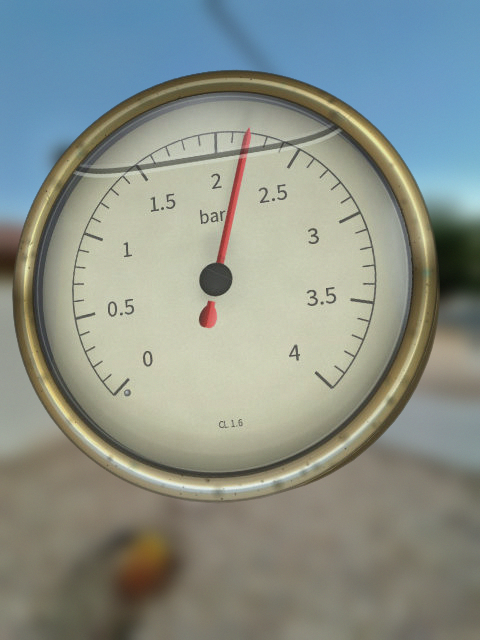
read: 2.2 bar
